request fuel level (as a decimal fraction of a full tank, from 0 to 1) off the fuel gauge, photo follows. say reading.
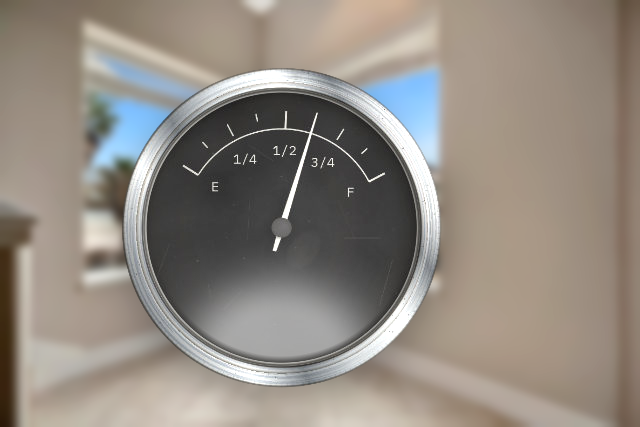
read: 0.625
